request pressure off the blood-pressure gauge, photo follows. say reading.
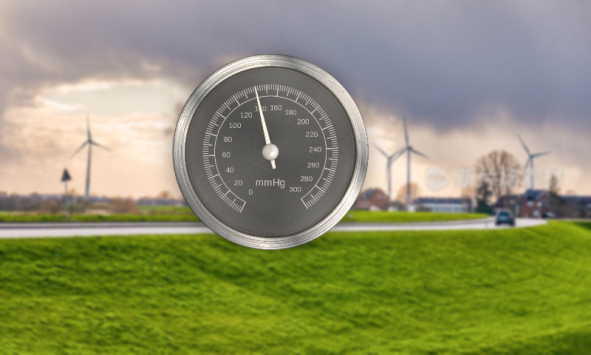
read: 140 mmHg
